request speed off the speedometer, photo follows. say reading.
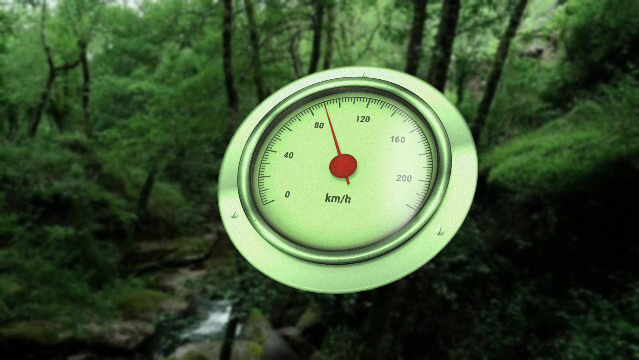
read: 90 km/h
